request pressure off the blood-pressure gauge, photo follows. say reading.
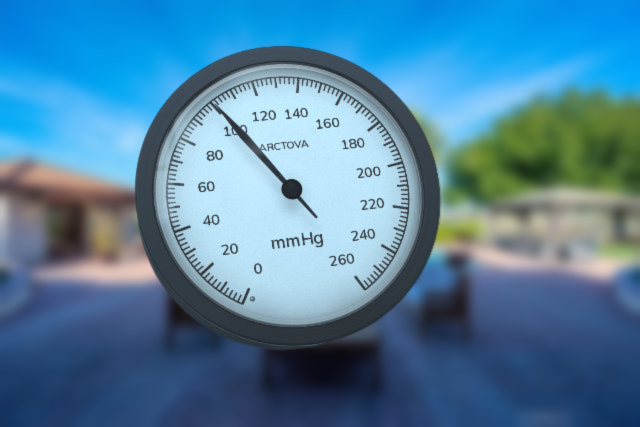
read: 100 mmHg
